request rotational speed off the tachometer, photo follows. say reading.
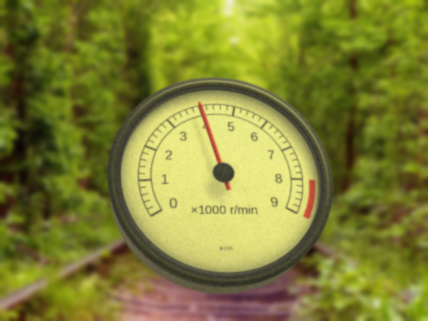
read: 4000 rpm
